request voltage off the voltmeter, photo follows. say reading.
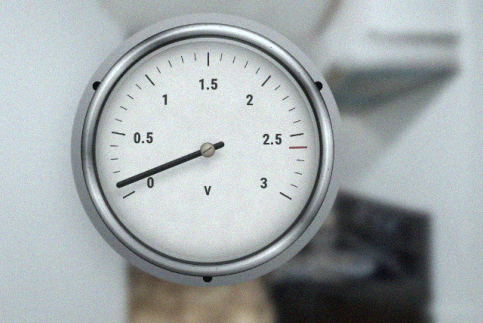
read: 0.1 V
